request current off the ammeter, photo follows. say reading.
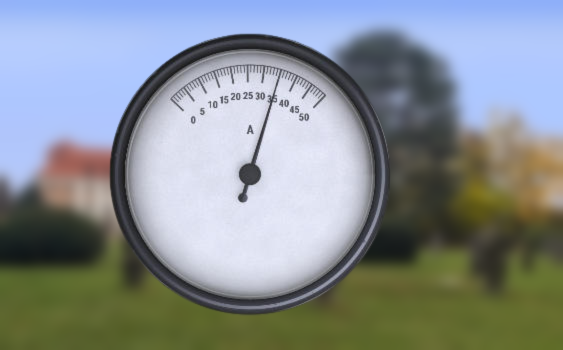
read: 35 A
